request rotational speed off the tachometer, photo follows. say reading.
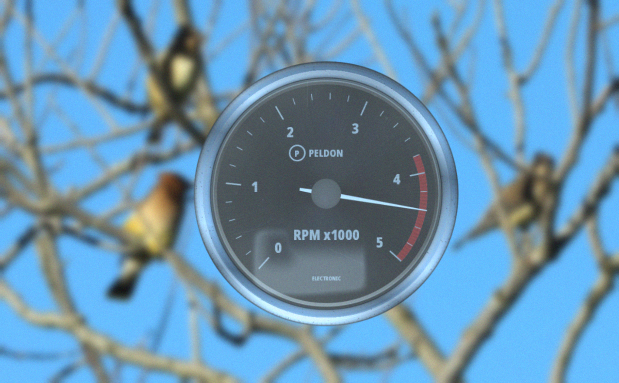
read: 4400 rpm
